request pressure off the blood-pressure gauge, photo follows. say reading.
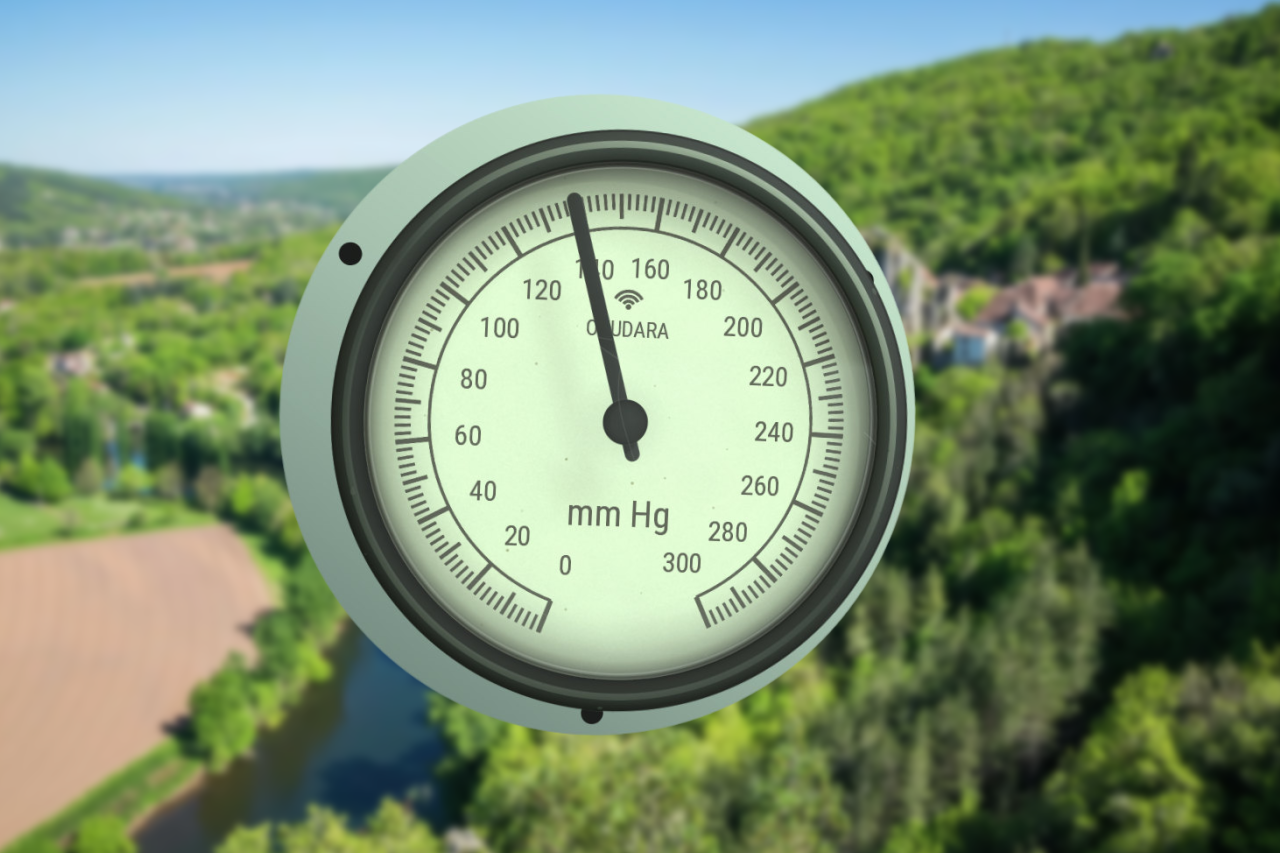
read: 138 mmHg
